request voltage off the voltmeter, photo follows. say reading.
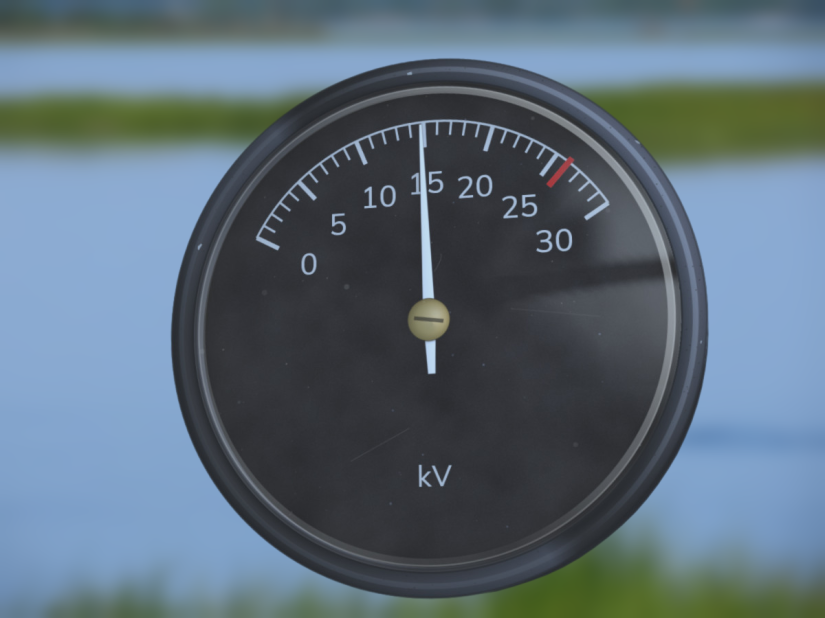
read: 15 kV
